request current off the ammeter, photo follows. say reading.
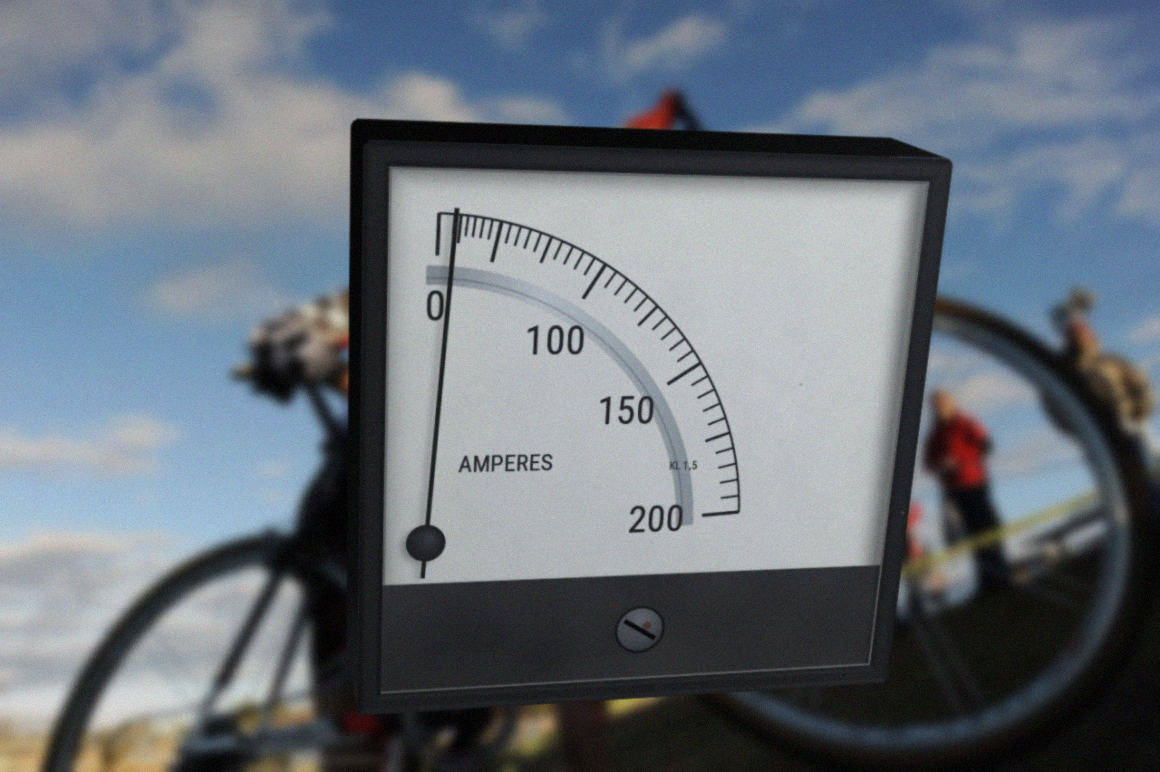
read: 20 A
